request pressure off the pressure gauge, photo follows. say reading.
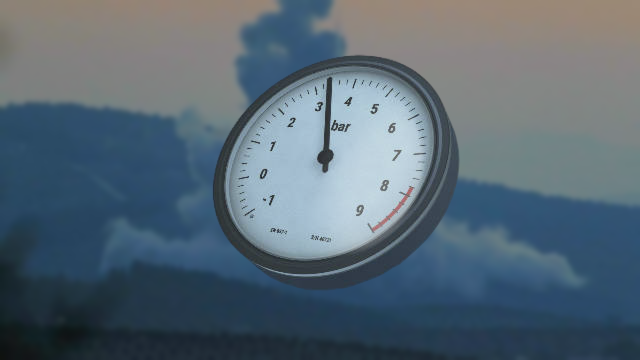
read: 3.4 bar
